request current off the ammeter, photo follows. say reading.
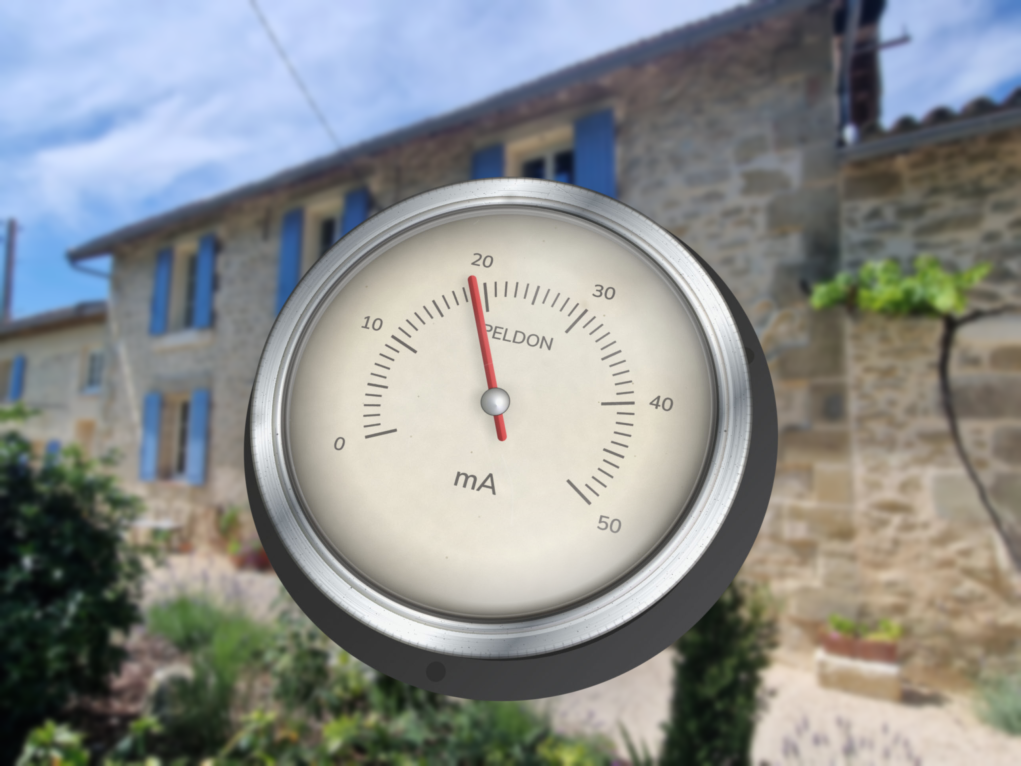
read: 19 mA
